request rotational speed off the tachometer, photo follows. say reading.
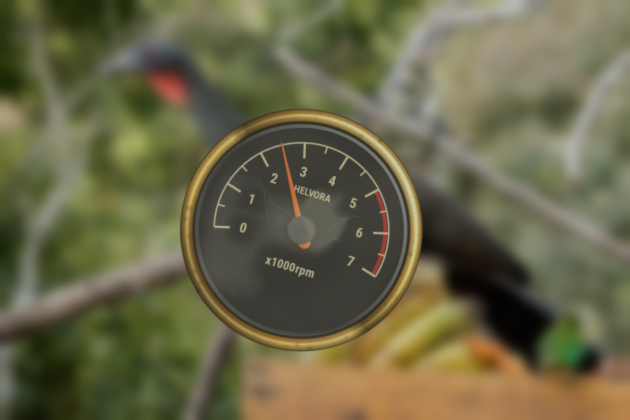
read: 2500 rpm
